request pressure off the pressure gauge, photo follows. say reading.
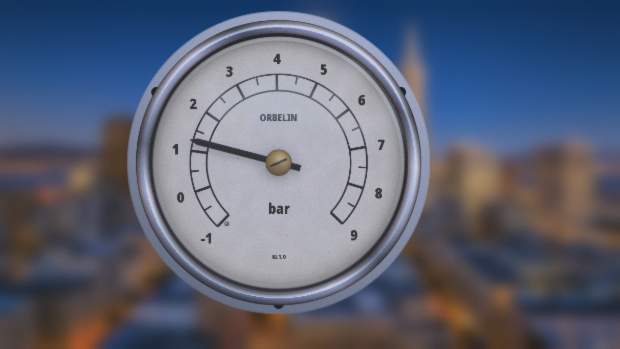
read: 1.25 bar
